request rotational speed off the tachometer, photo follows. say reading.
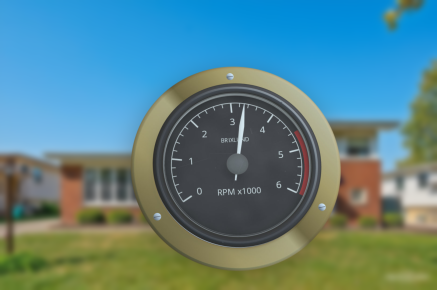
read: 3300 rpm
